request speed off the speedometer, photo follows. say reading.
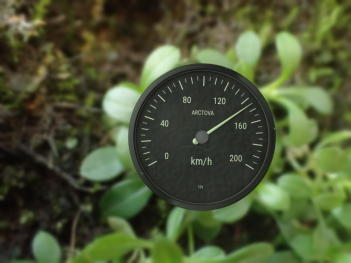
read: 145 km/h
